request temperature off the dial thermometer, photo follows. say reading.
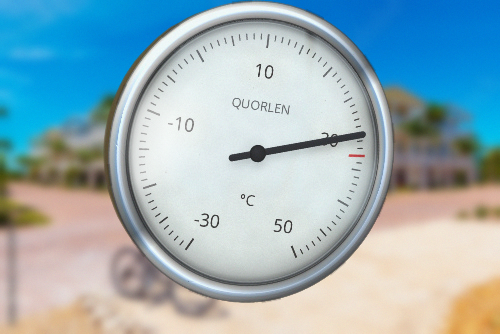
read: 30 °C
